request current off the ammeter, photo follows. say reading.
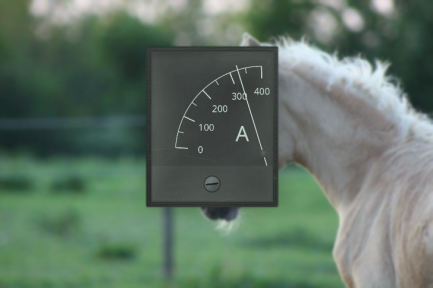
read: 325 A
